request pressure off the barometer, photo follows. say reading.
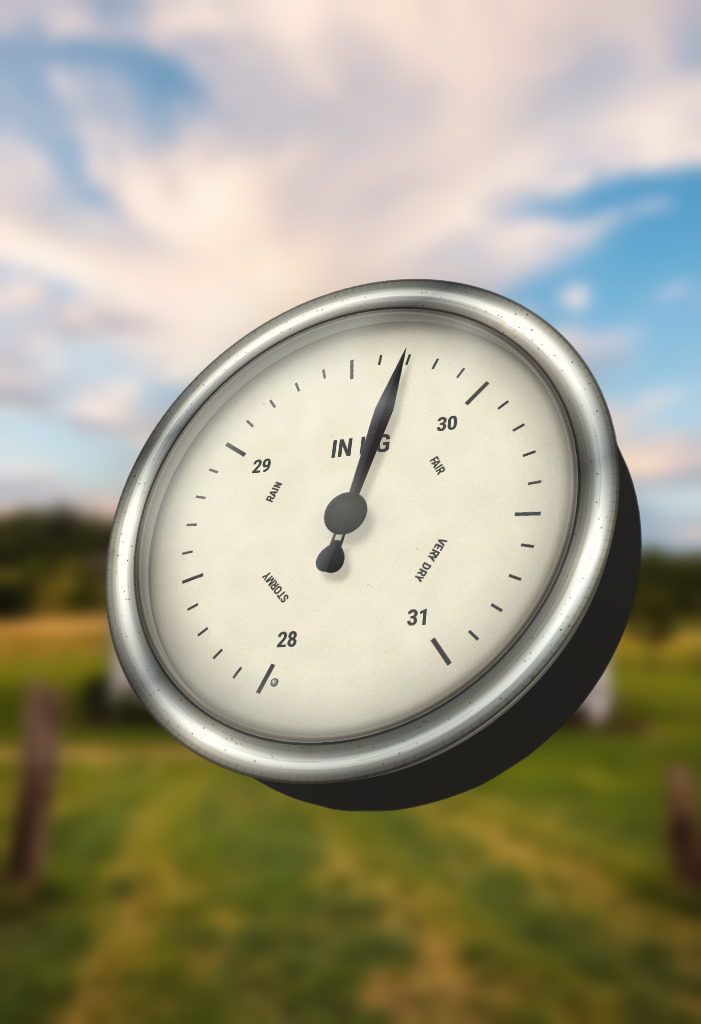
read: 29.7 inHg
